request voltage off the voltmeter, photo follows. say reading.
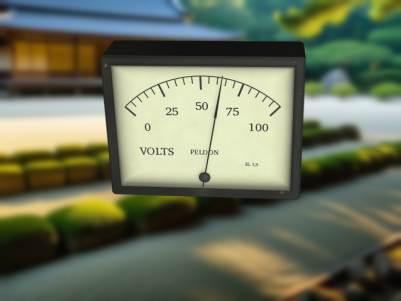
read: 62.5 V
